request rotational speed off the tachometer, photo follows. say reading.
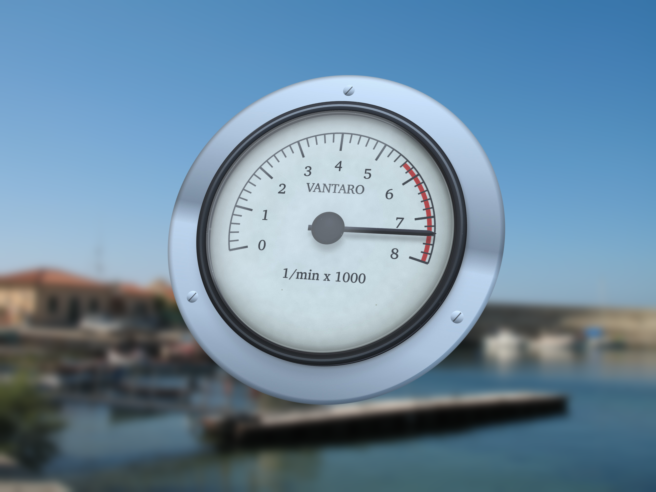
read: 7400 rpm
